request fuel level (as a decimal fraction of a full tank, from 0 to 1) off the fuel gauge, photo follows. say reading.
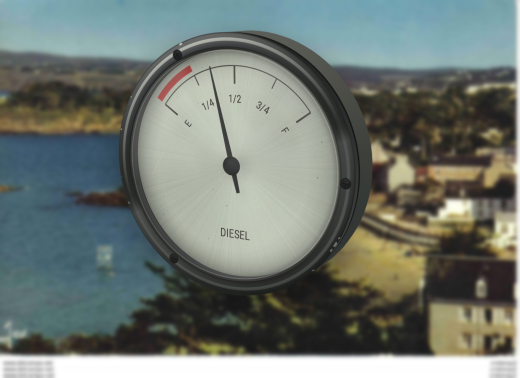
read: 0.375
